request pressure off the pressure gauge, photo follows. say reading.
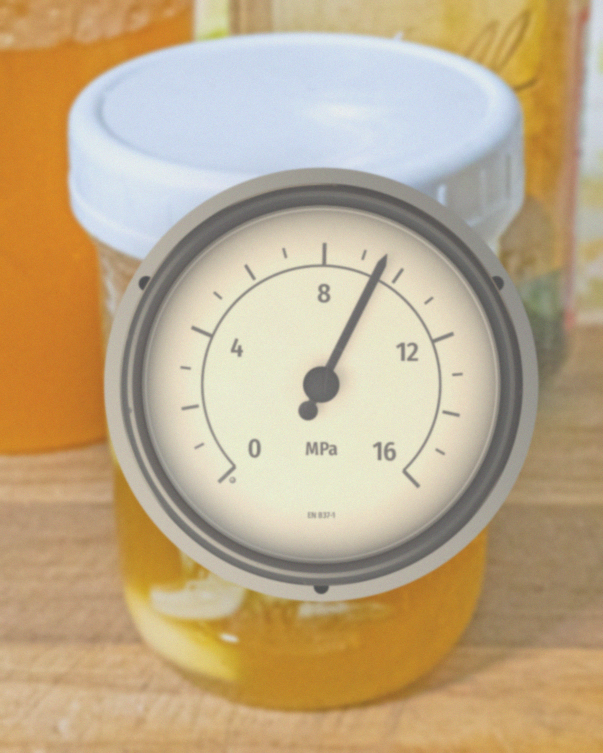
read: 9.5 MPa
